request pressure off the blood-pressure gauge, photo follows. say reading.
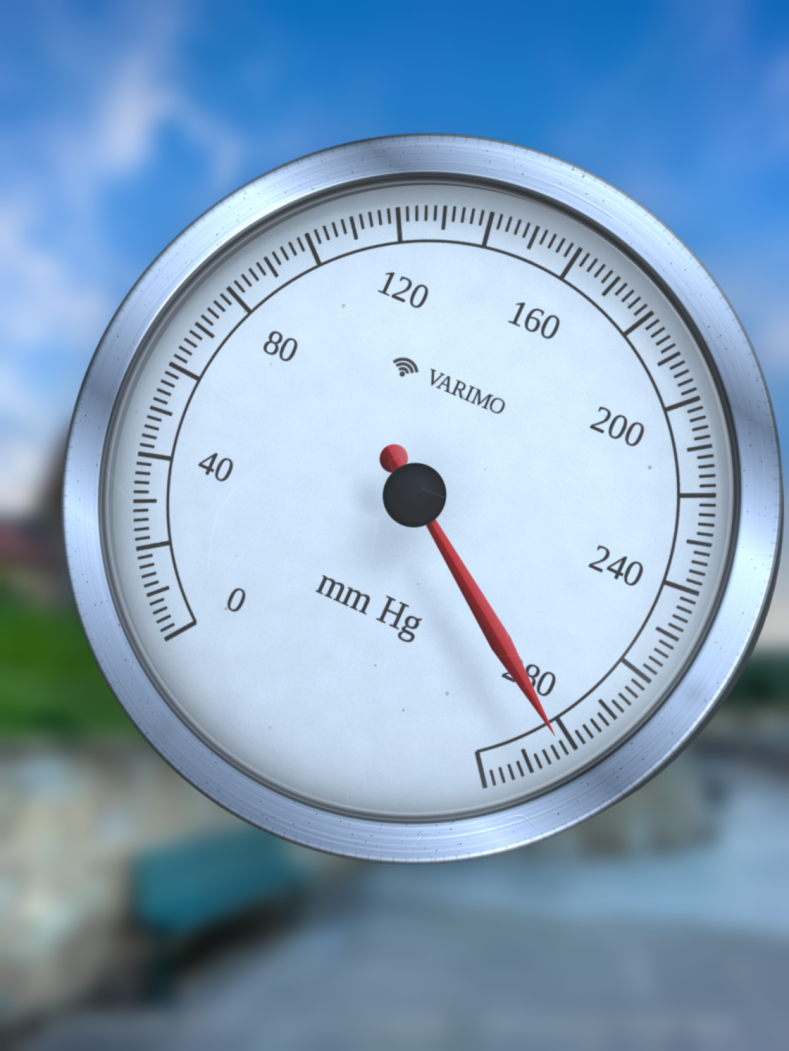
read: 282 mmHg
